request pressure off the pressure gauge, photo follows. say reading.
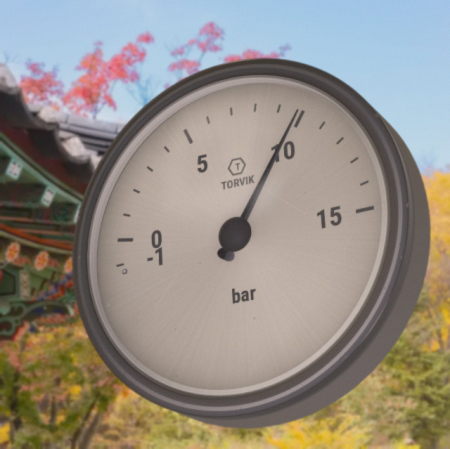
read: 10 bar
